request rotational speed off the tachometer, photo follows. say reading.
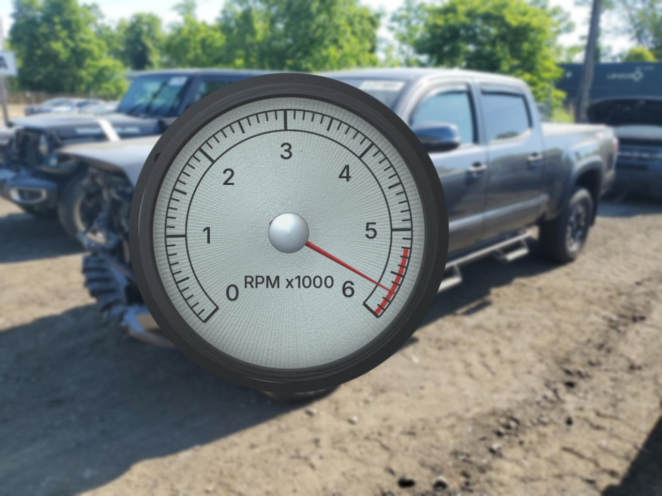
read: 5700 rpm
